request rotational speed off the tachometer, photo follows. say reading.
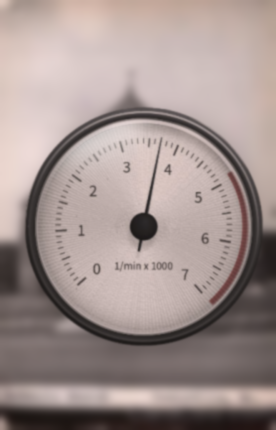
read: 3700 rpm
